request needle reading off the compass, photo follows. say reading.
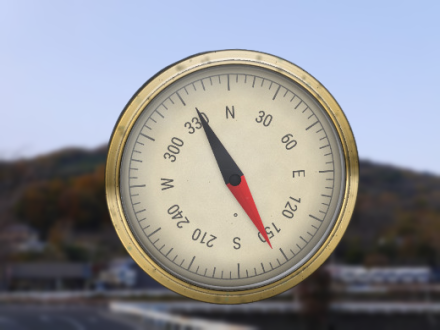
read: 155 °
